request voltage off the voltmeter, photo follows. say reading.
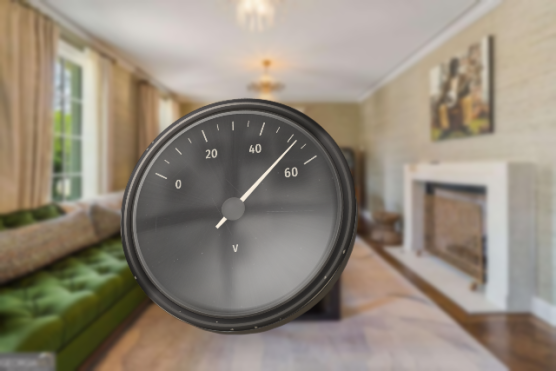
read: 52.5 V
